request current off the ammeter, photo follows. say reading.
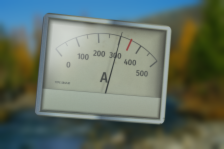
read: 300 A
